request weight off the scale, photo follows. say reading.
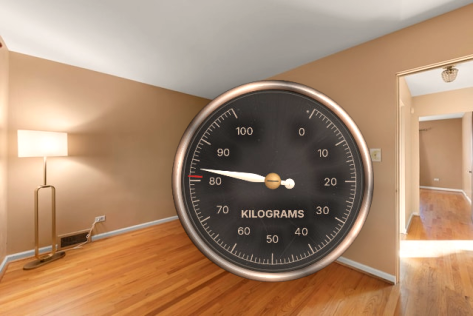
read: 83 kg
